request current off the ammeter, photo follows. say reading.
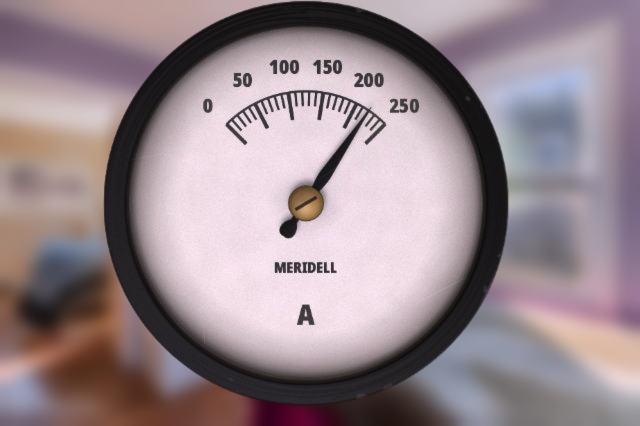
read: 220 A
